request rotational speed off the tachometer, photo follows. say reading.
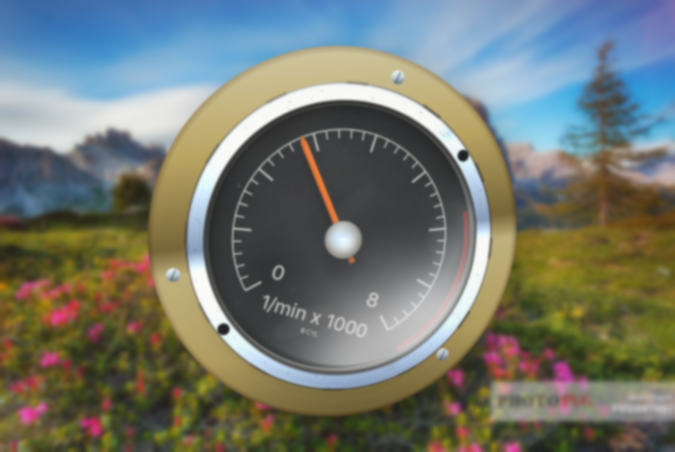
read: 2800 rpm
